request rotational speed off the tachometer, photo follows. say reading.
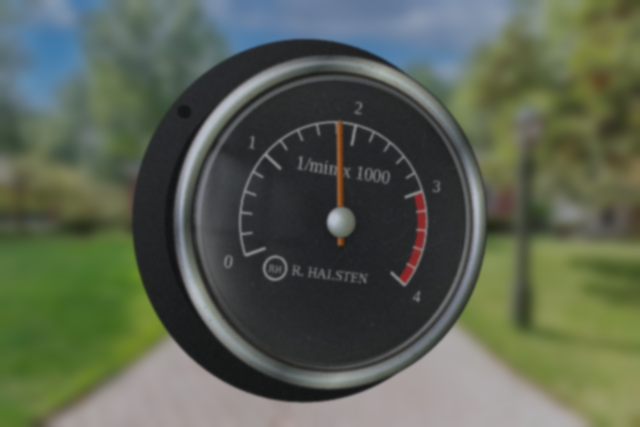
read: 1800 rpm
